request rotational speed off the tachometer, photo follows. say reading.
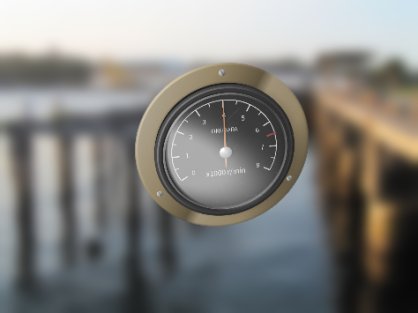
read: 4000 rpm
